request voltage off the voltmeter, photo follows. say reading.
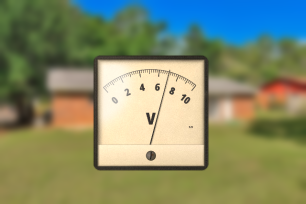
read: 7 V
